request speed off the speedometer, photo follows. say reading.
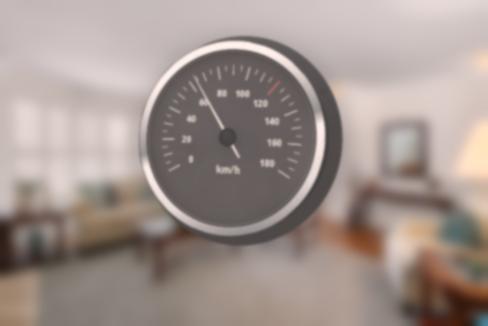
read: 65 km/h
